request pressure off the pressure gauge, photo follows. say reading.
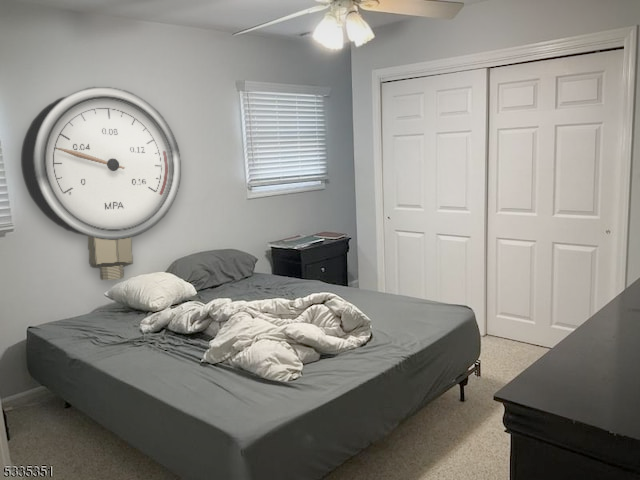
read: 0.03 MPa
